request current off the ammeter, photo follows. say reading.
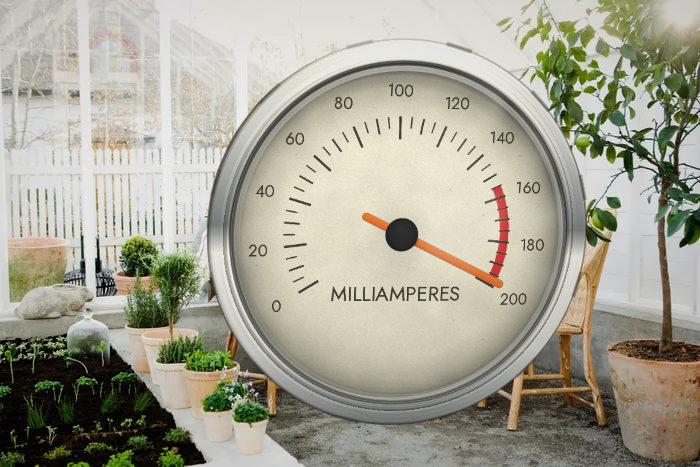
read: 197.5 mA
